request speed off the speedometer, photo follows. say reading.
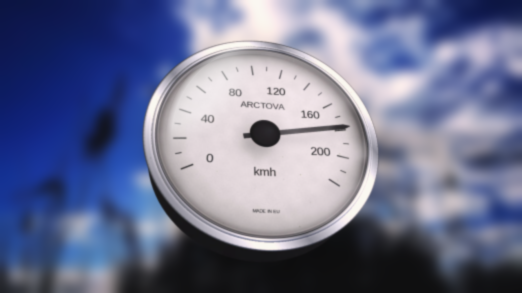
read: 180 km/h
